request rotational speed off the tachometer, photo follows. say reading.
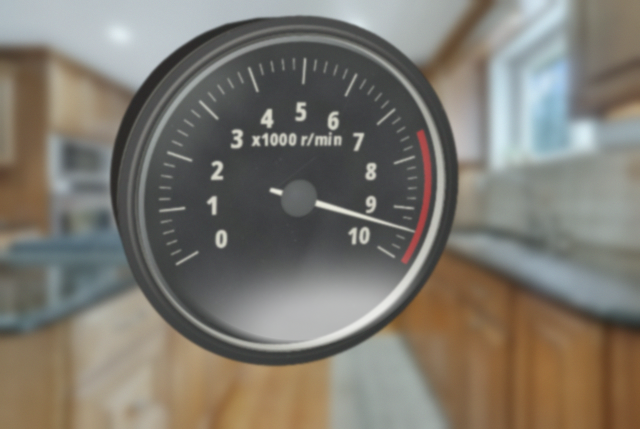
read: 9400 rpm
